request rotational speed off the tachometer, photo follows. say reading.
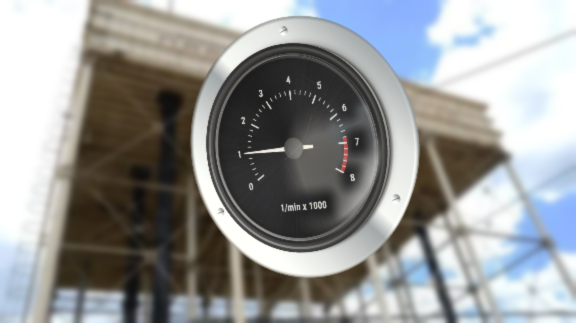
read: 1000 rpm
